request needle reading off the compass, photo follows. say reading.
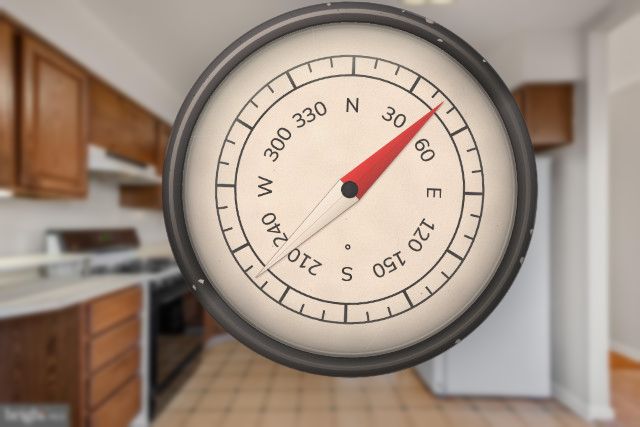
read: 45 °
